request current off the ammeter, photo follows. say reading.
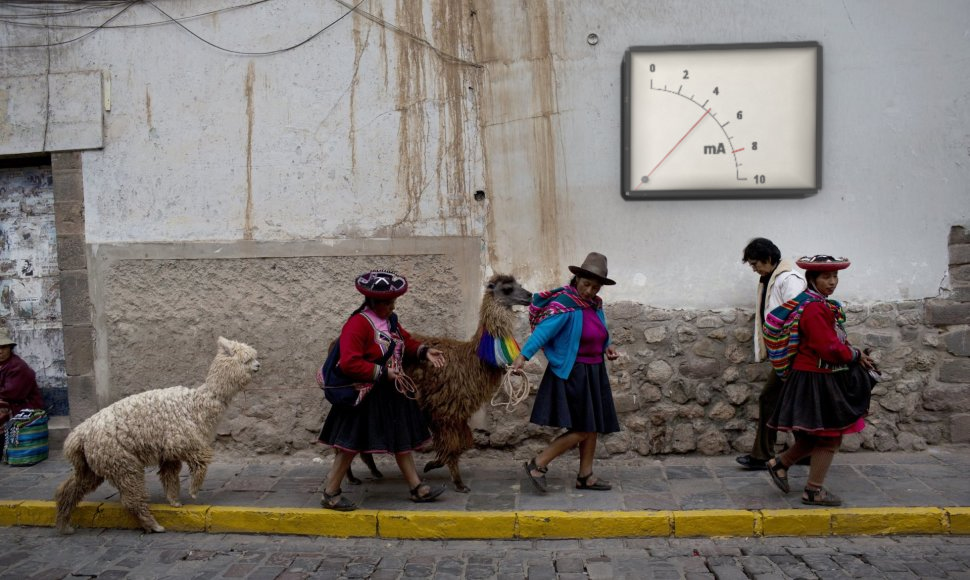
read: 4.5 mA
